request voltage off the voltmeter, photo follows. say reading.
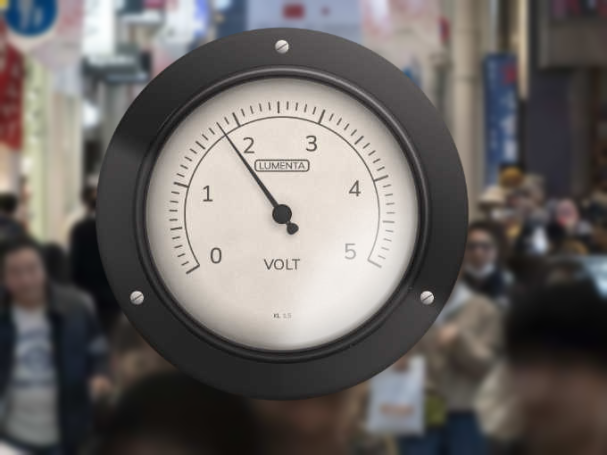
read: 1.8 V
